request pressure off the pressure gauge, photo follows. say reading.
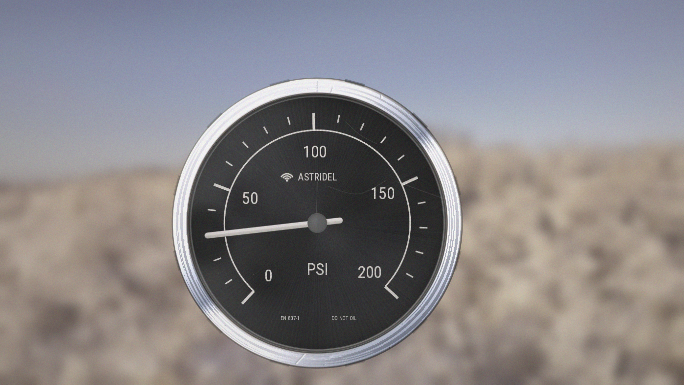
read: 30 psi
